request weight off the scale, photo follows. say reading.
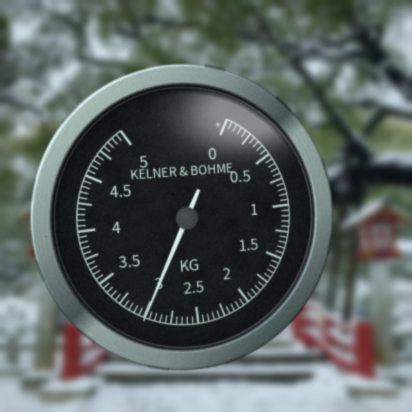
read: 3 kg
